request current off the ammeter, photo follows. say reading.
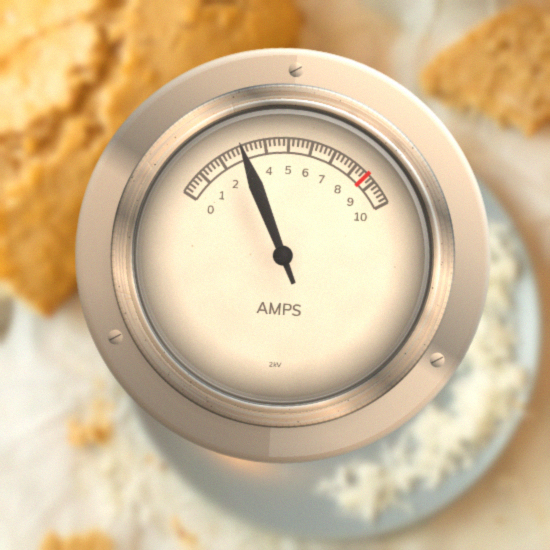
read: 3 A
